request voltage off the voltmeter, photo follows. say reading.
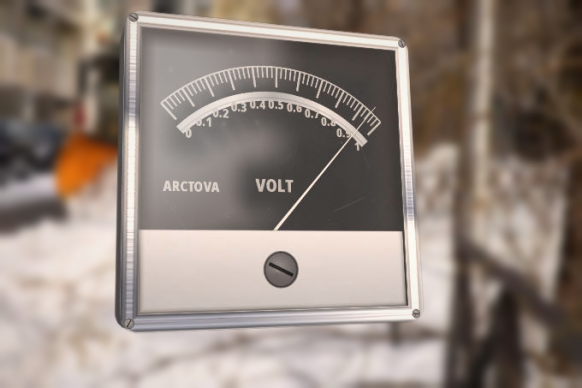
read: 0.94 V
